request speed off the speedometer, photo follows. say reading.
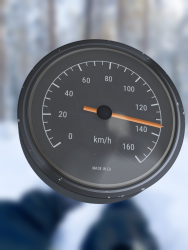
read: 135 km/h
